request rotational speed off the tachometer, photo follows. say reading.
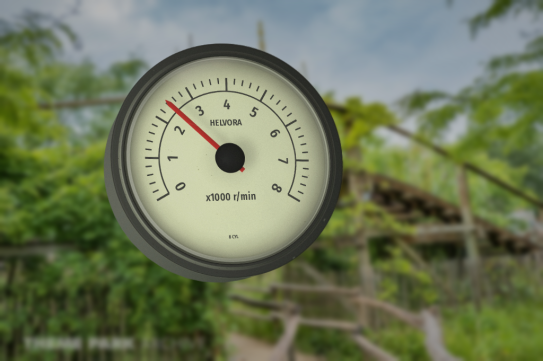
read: 2400 rpm
